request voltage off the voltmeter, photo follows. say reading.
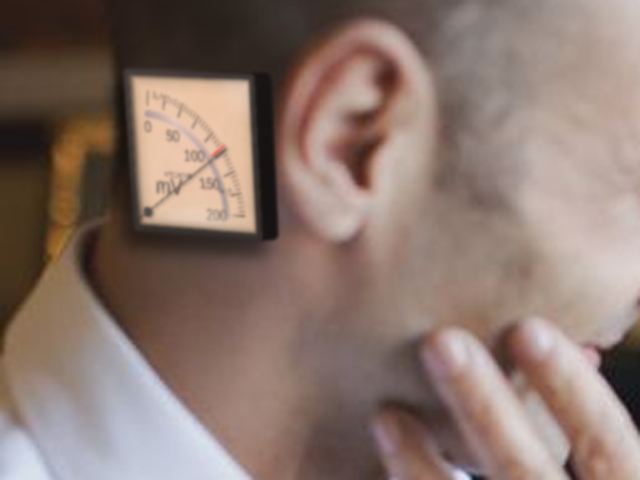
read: 125 mV
